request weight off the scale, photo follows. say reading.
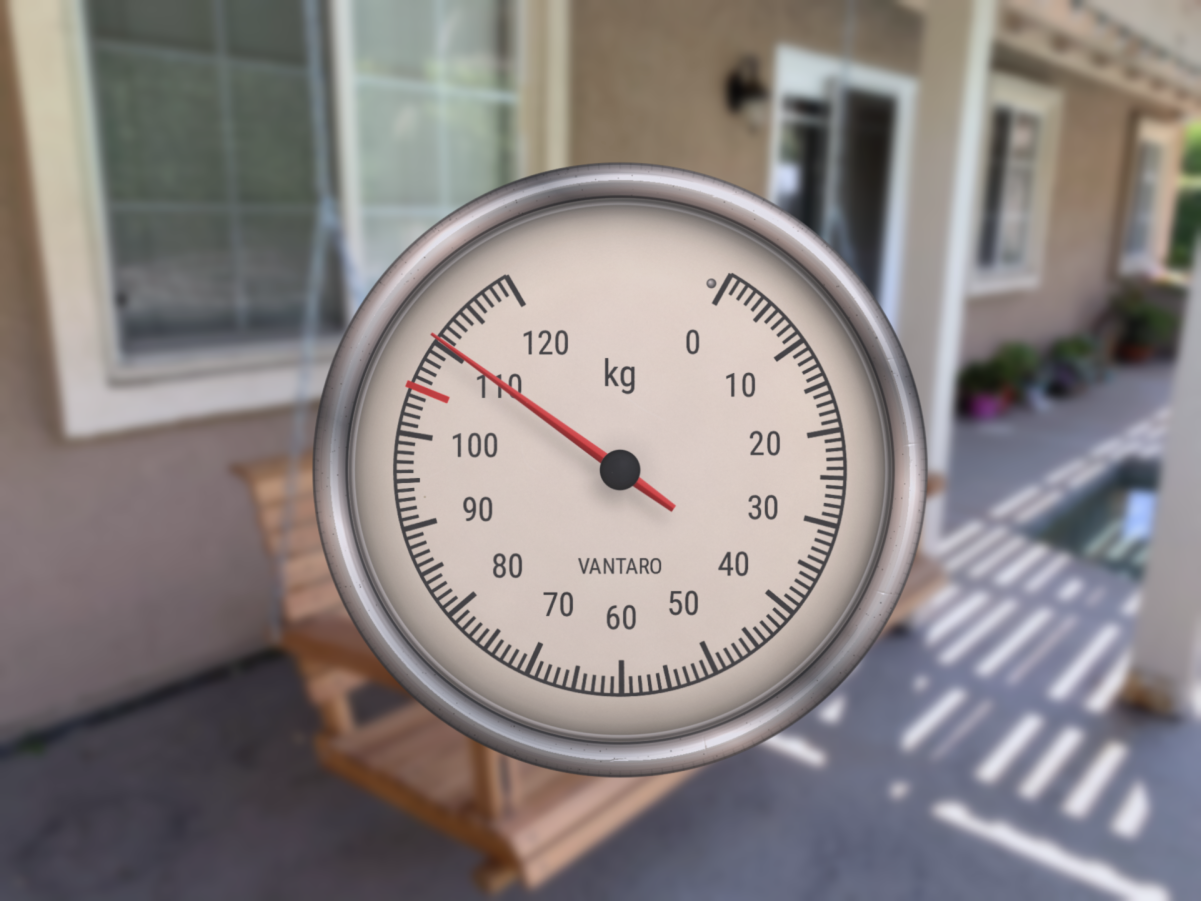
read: 110.5 kg
